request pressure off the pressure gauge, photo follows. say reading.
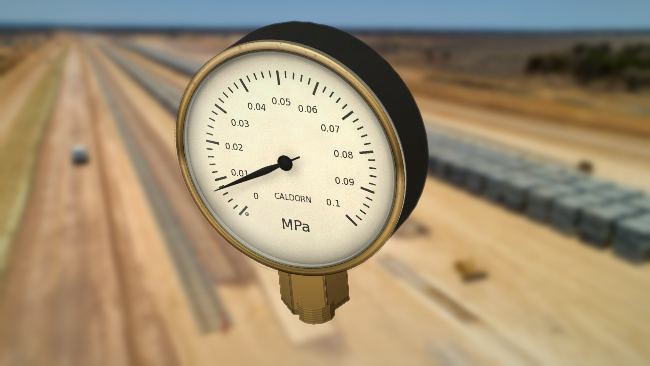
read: 0.008 MPa
